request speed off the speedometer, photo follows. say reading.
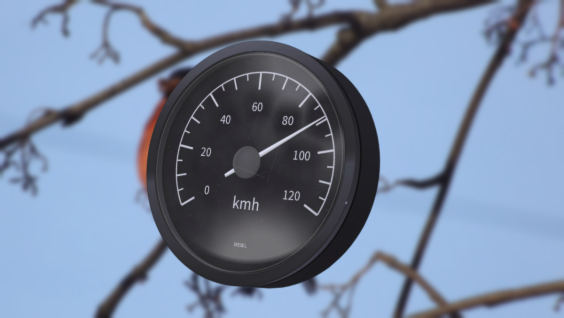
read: 90 km/h
